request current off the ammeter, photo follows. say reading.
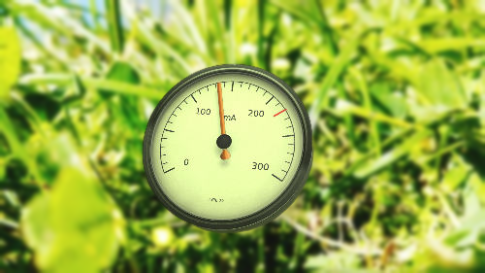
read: 135 mA
